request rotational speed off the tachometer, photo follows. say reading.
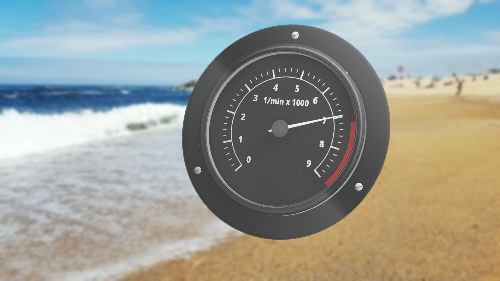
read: 7000 rpm
